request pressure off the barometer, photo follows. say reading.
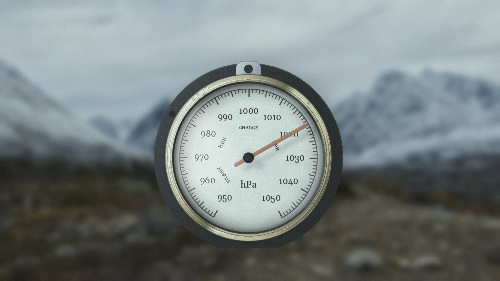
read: 1020 hPa
